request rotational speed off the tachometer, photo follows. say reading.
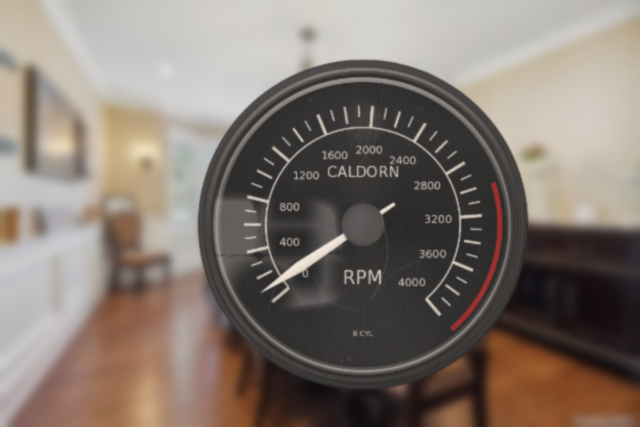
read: 100 rpm
